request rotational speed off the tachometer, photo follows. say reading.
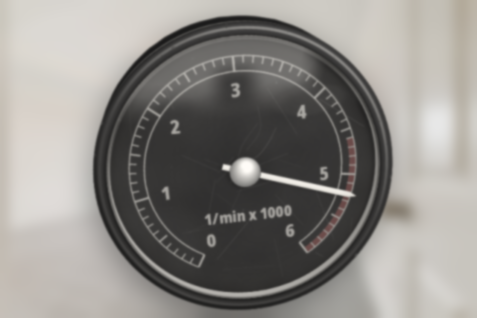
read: 5200 rpm
